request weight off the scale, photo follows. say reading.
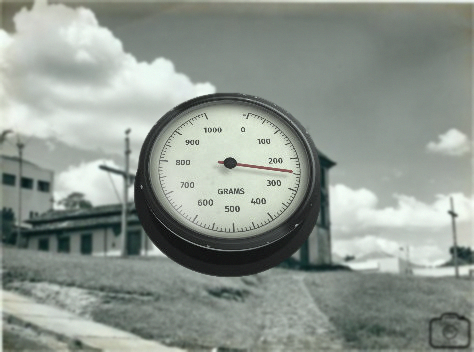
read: 250 g
